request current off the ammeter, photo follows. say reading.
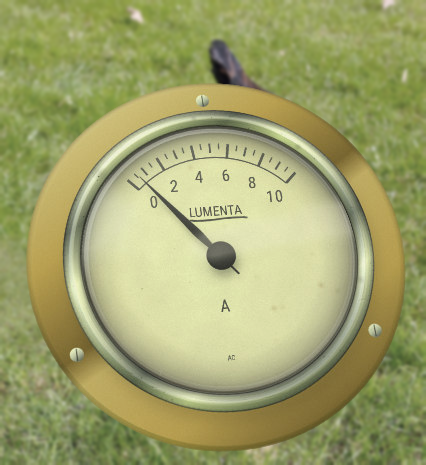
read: 0.5 A
